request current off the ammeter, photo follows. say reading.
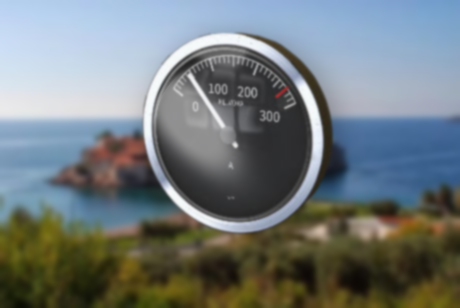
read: 50 A
